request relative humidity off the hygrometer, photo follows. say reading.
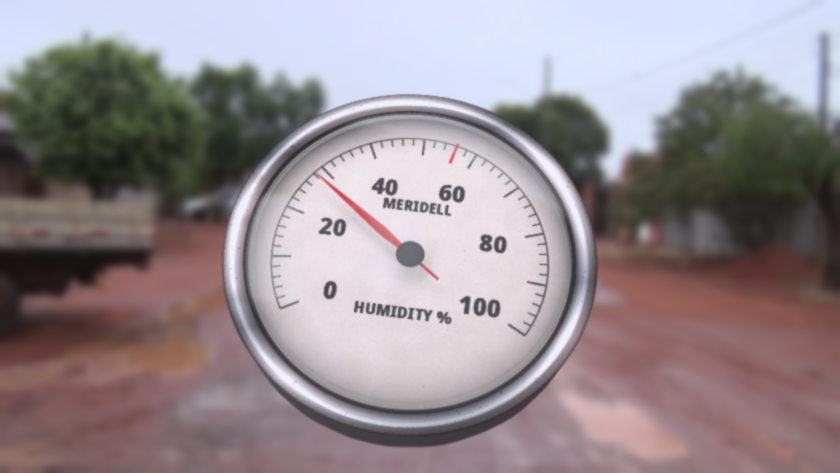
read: 28 %
